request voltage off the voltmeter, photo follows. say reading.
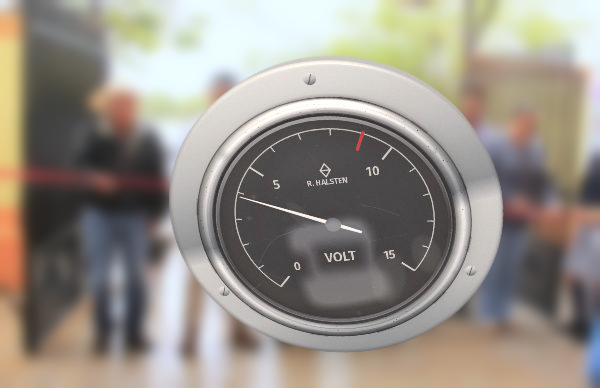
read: 4 V
